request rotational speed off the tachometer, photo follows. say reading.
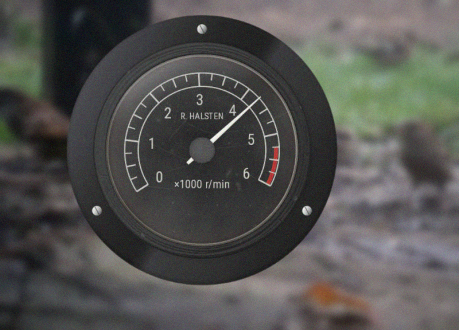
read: 4250 rpm
